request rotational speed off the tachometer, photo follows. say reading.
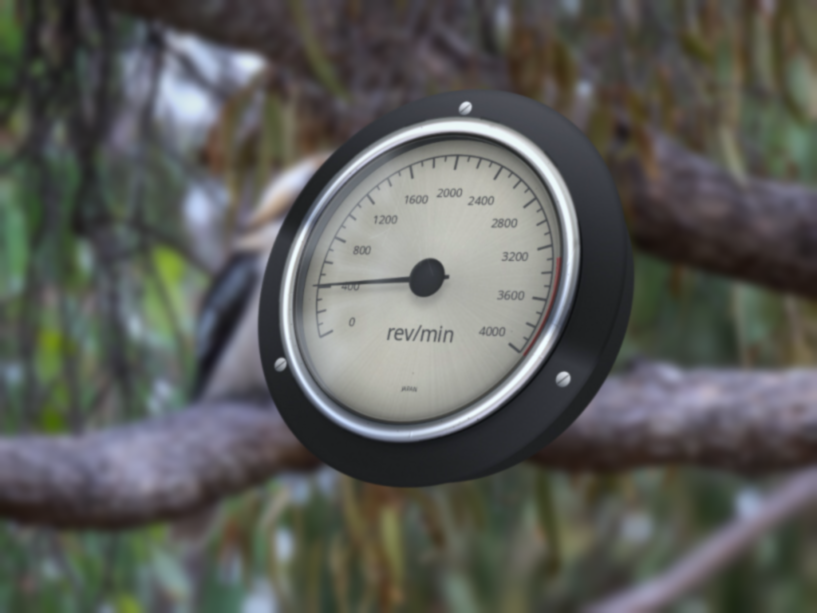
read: 400 rpm
